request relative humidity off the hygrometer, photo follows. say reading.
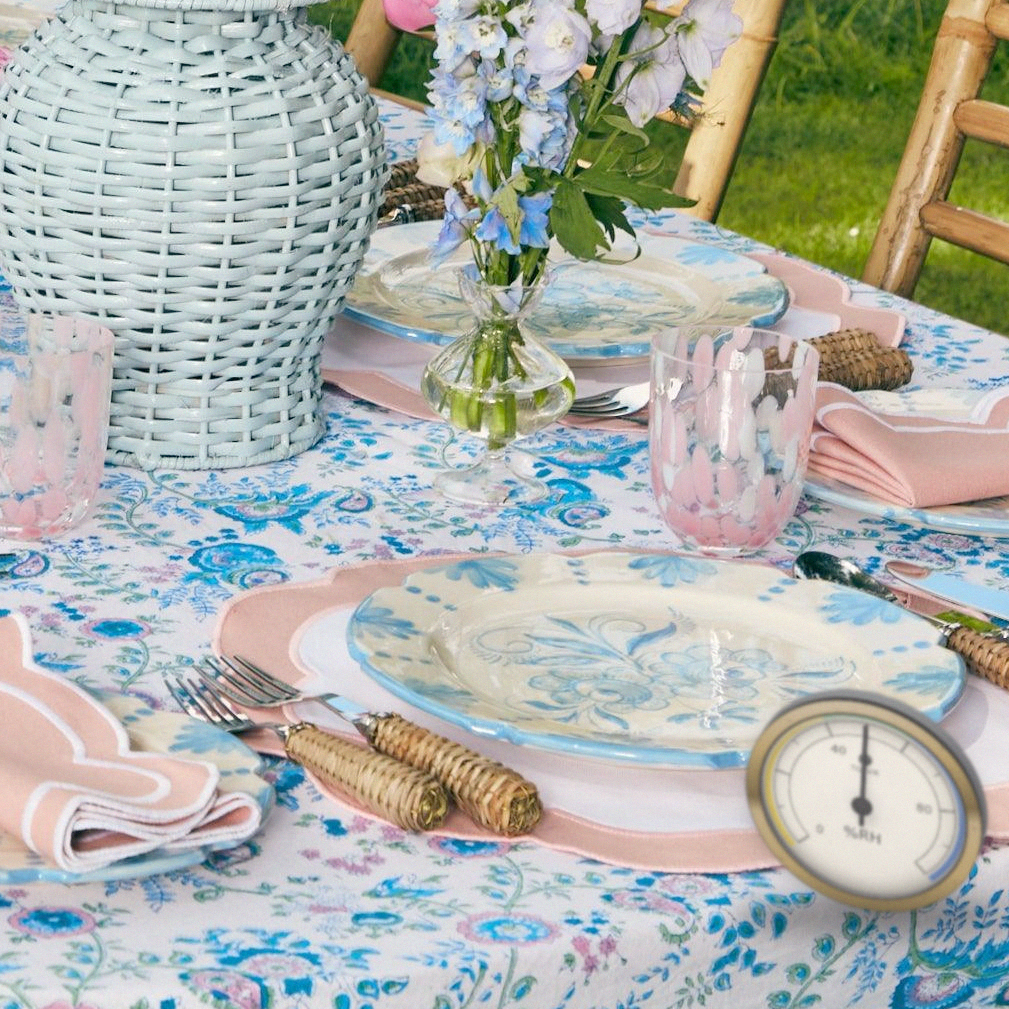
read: 50 %
